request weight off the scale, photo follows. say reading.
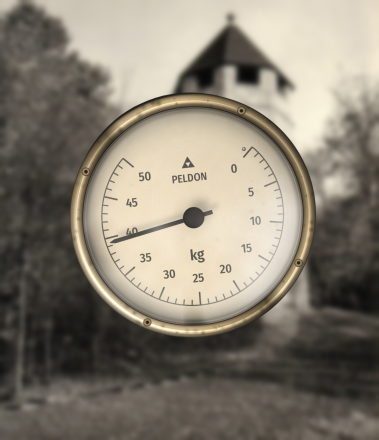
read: 39.5 kg
